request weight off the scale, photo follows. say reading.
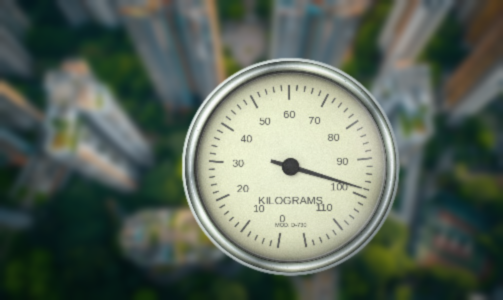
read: 98 kg
